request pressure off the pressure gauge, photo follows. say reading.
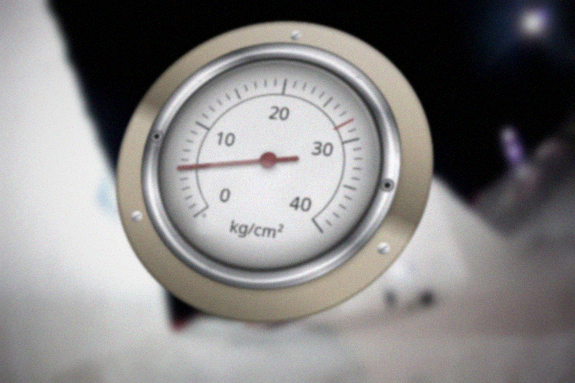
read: 5 kg/cm²
